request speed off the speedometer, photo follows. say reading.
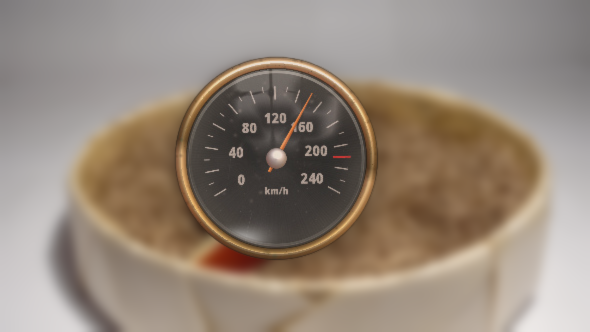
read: 150 km/h
